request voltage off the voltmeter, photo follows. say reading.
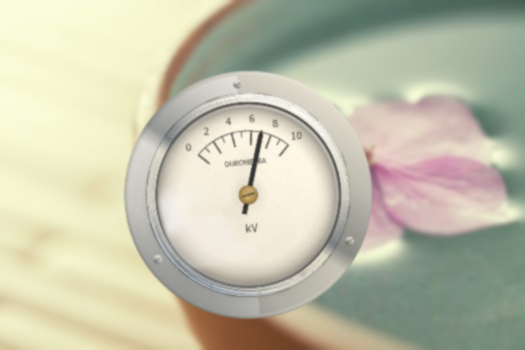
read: 7 kV
